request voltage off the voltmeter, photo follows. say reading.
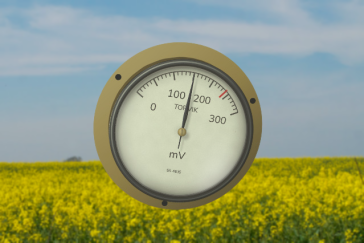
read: 150 mV
